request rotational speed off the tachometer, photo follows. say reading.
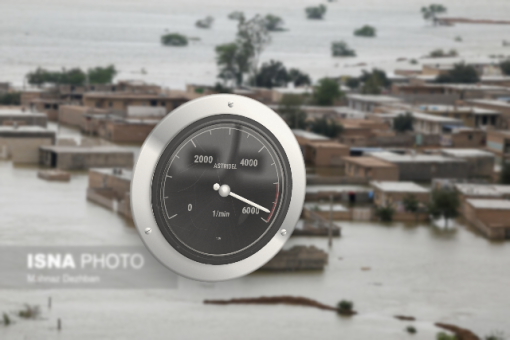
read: 5750 rpm
